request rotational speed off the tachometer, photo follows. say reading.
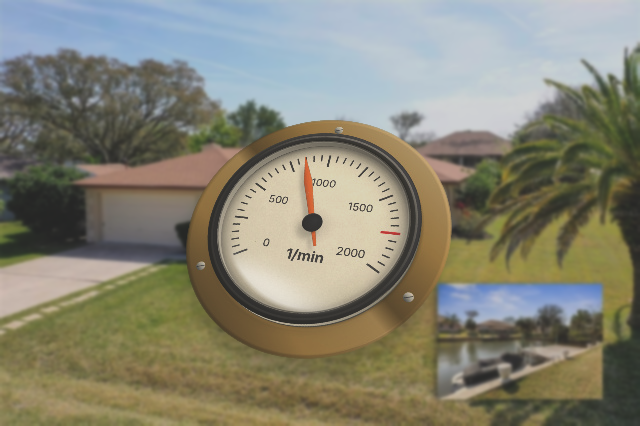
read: 850 rpm
